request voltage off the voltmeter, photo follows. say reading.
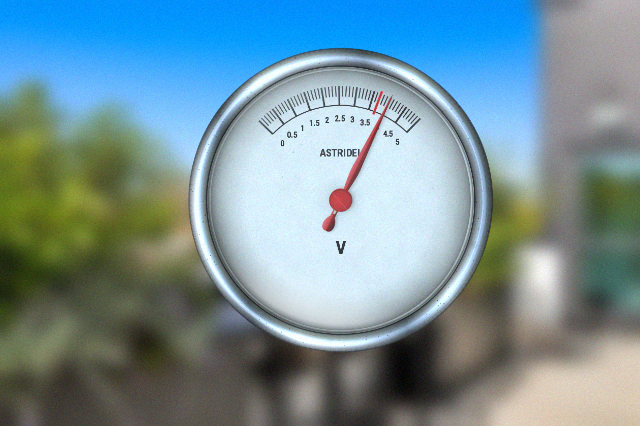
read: 4 V
